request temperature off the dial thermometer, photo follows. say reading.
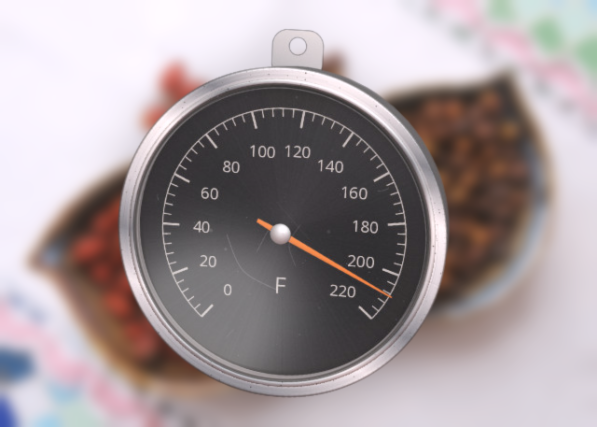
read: 208 °F
